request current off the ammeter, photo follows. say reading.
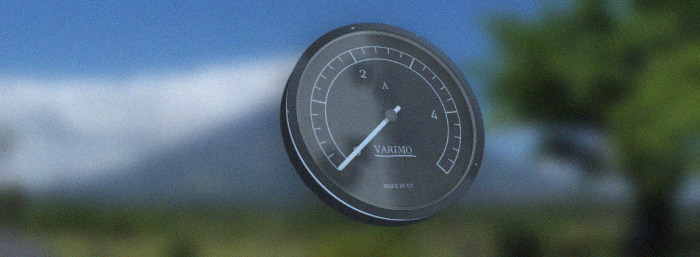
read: 0 A
